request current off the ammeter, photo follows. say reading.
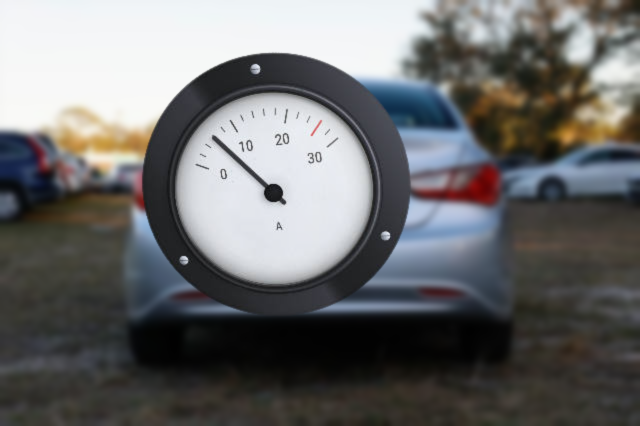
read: 6 A
